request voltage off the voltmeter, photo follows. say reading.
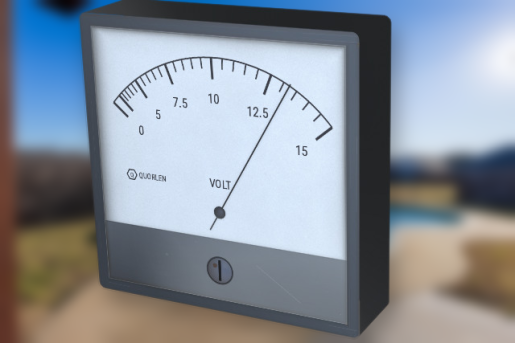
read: 13.25 V
